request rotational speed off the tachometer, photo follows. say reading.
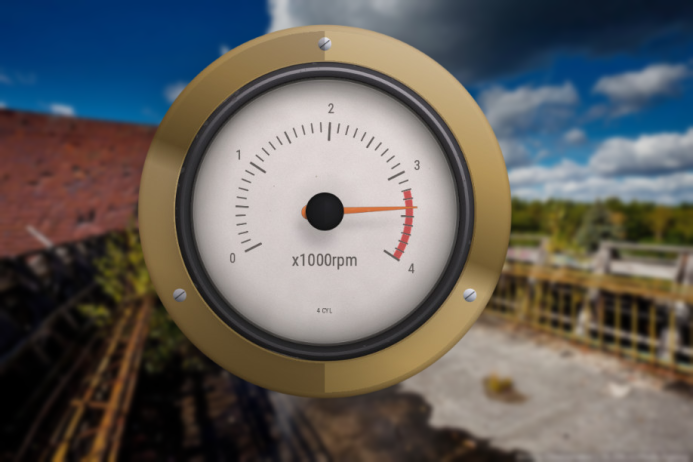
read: 3400 rpm
